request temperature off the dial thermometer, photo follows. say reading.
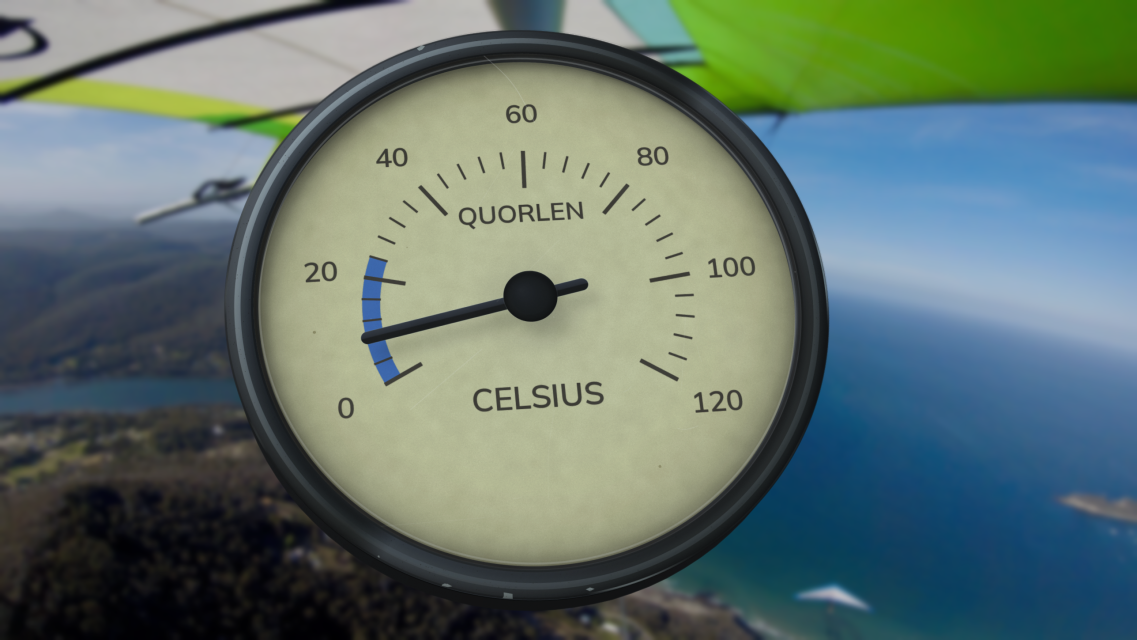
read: 8 °C
